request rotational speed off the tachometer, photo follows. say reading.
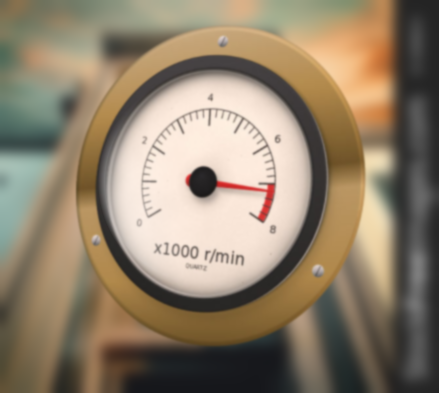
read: 7200 rpm
